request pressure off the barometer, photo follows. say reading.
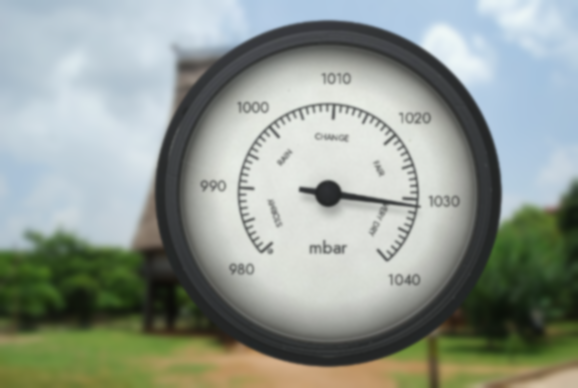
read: 1031 mbar
